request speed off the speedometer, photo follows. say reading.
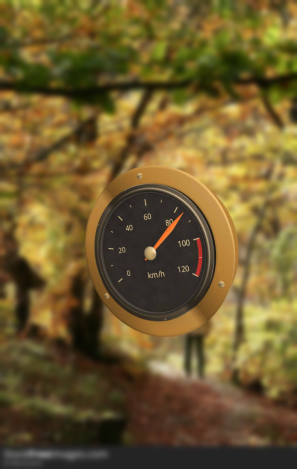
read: 85 km/h
